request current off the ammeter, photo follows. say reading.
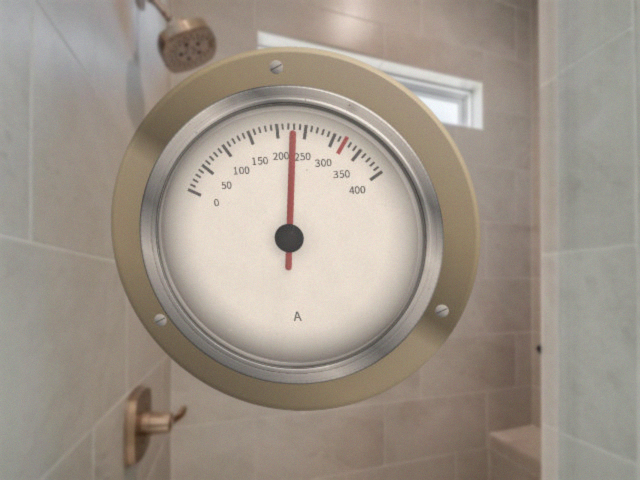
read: 230 A
